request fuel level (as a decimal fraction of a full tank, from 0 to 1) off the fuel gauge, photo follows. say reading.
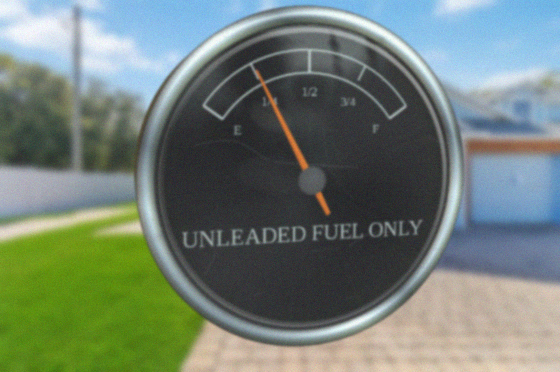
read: 0.25
